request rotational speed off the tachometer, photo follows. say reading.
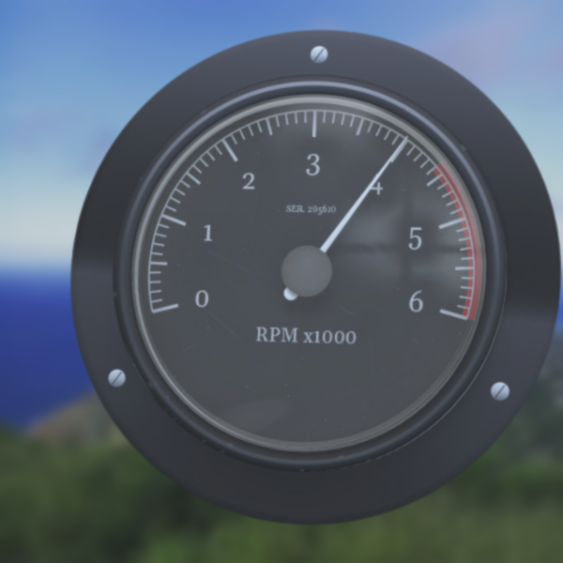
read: 4000 rpm
